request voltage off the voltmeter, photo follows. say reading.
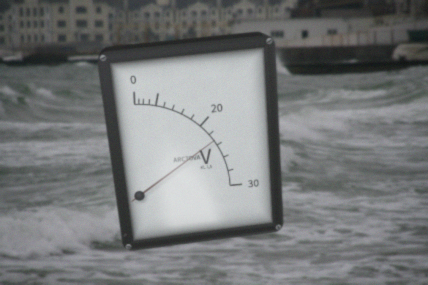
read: 23 V
